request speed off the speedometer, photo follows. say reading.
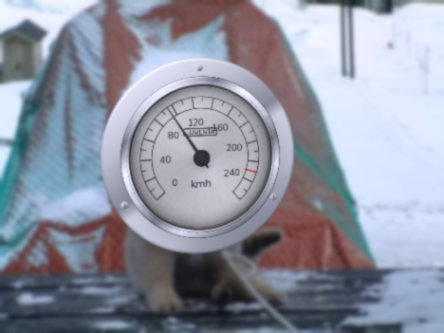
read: 95 km/h
